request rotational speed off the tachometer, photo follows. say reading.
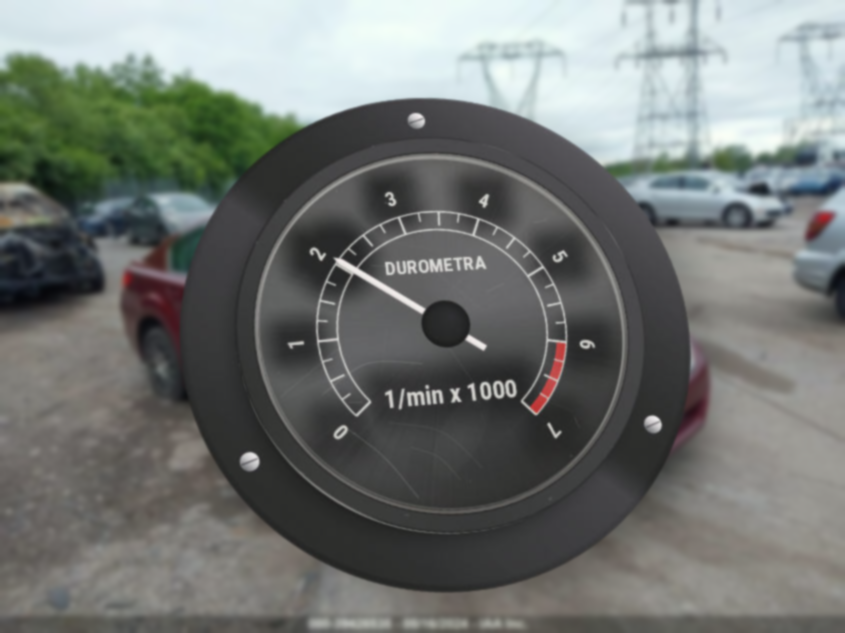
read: 2000 rpm
